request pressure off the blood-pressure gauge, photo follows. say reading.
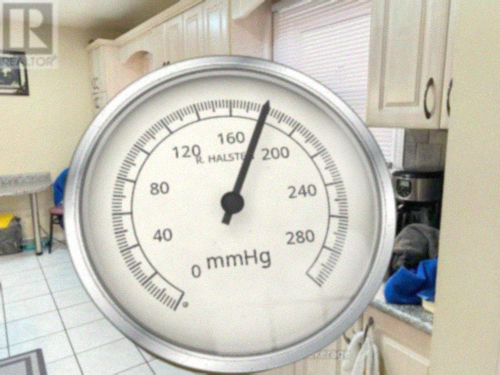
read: 180 mmHg
